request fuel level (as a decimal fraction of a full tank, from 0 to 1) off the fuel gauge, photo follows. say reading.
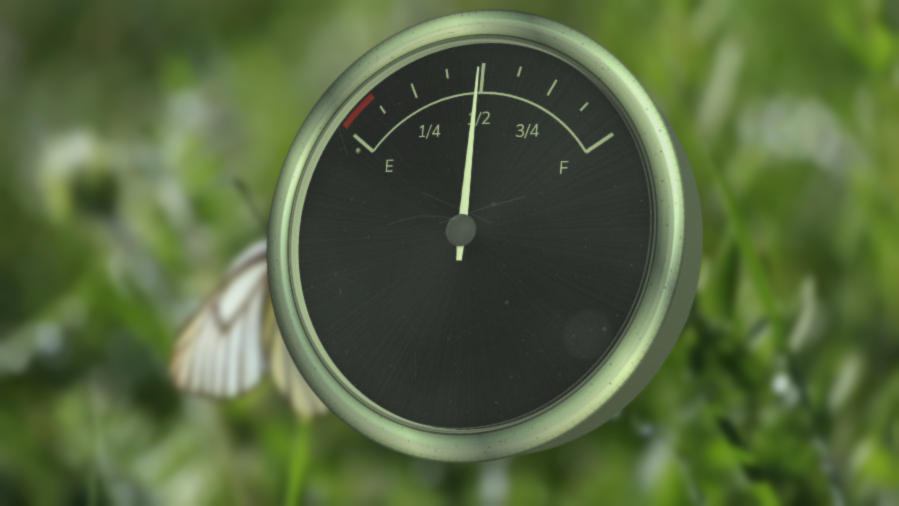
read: 0.5
